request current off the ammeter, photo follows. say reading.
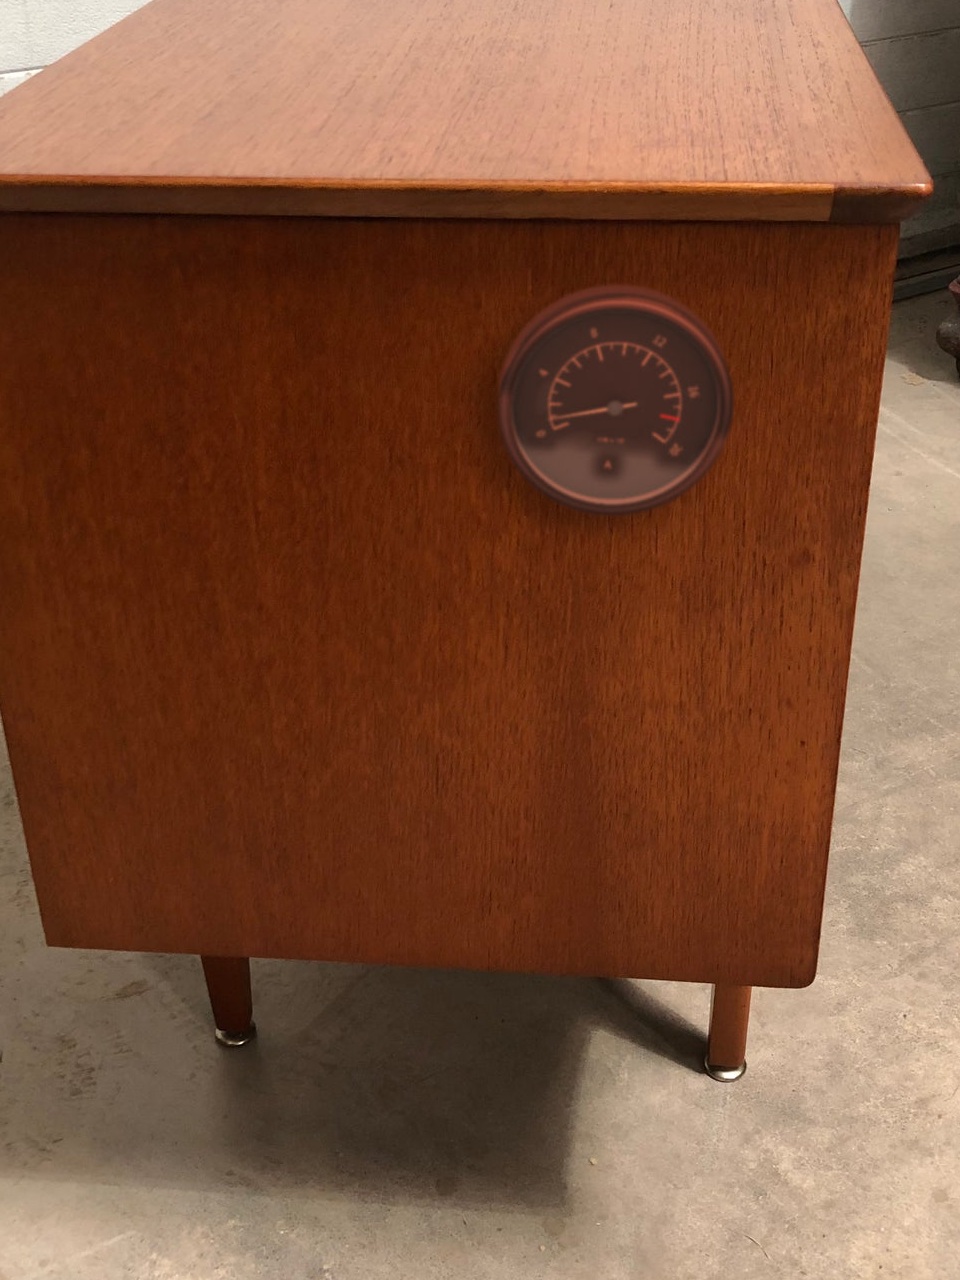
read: 1 A
